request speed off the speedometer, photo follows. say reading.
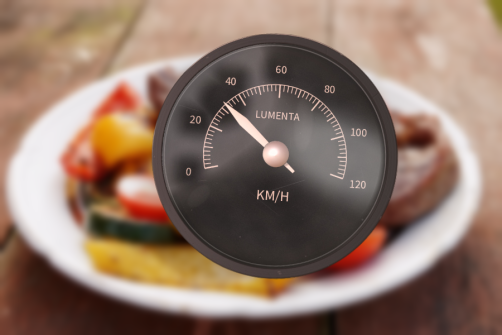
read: 32 km/h
